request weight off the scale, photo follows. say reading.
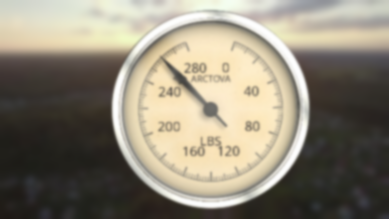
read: 260 lb
